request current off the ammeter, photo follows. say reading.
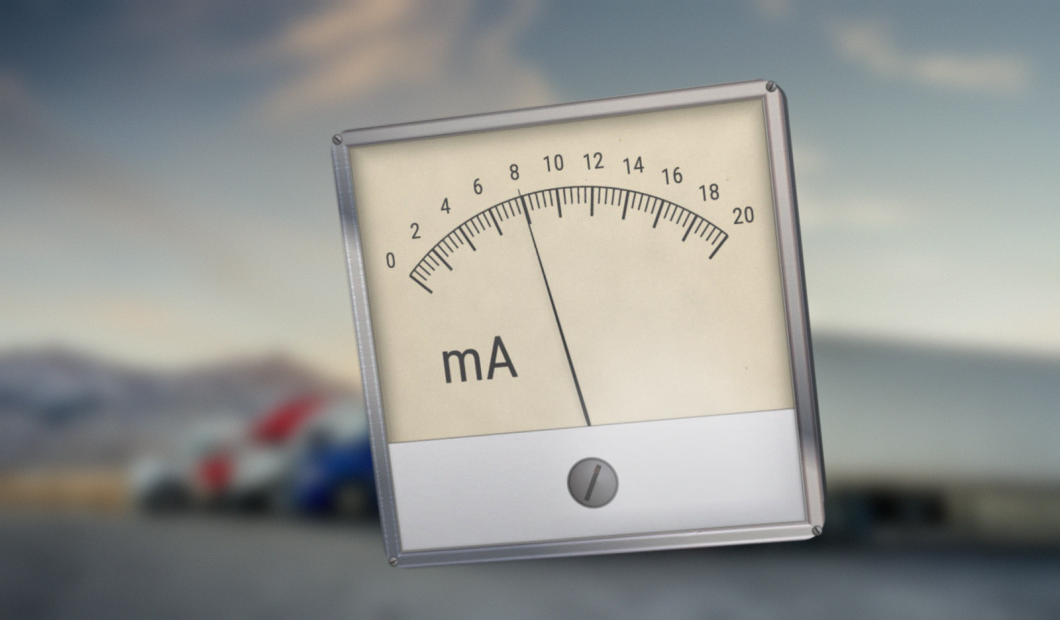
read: 8 mA
